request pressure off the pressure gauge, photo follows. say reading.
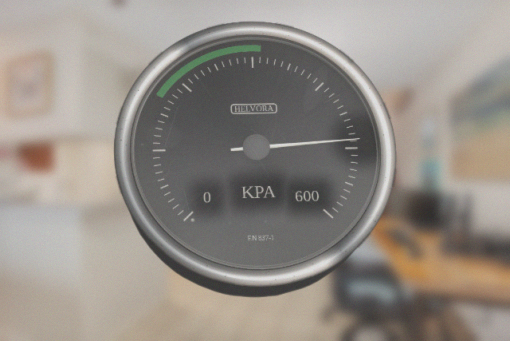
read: 490 kPa
